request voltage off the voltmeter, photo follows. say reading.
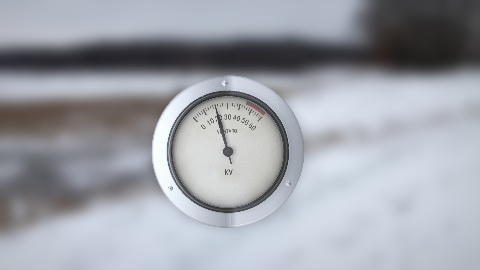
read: 20 kV
